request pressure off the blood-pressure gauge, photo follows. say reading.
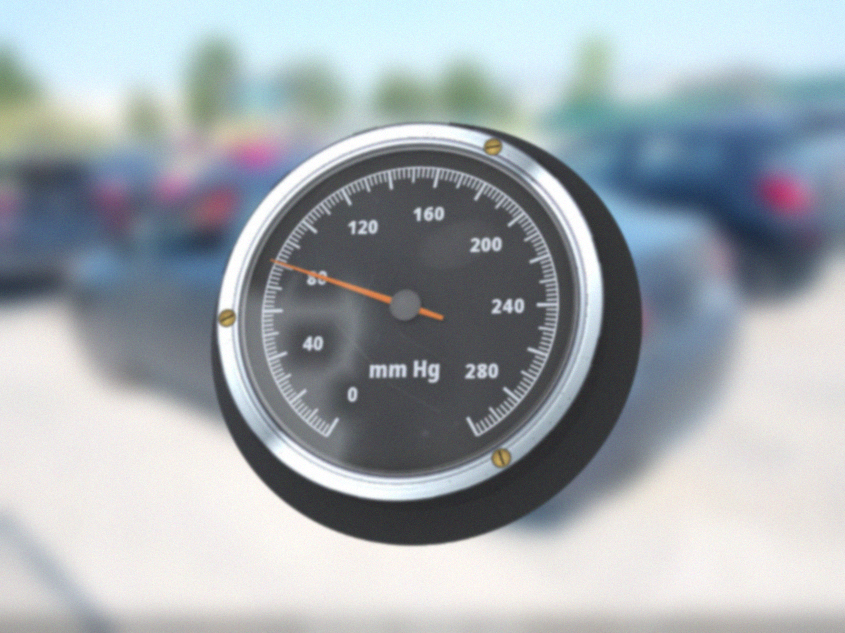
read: 80 mmHg
